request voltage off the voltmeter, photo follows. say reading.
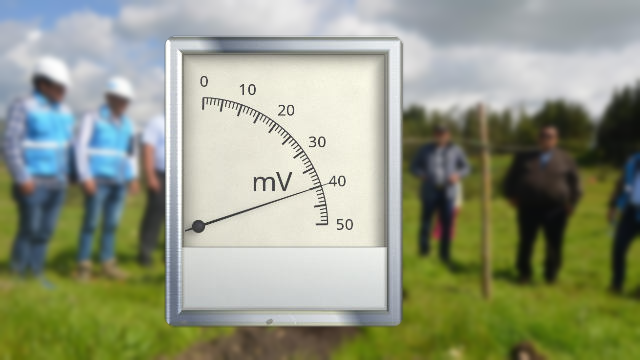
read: 40 mV
